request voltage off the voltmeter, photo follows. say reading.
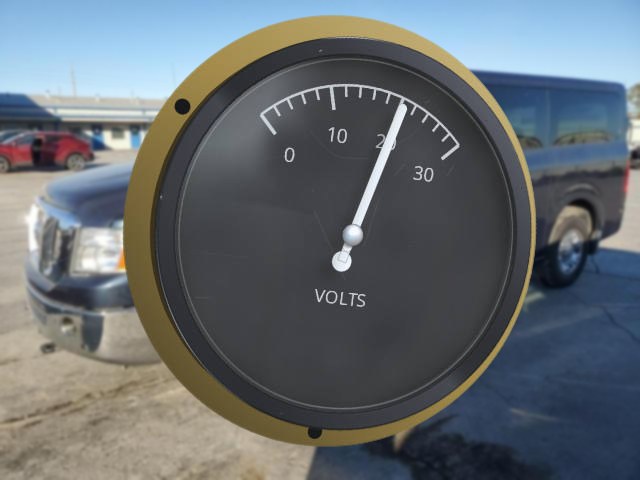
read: 20 V
